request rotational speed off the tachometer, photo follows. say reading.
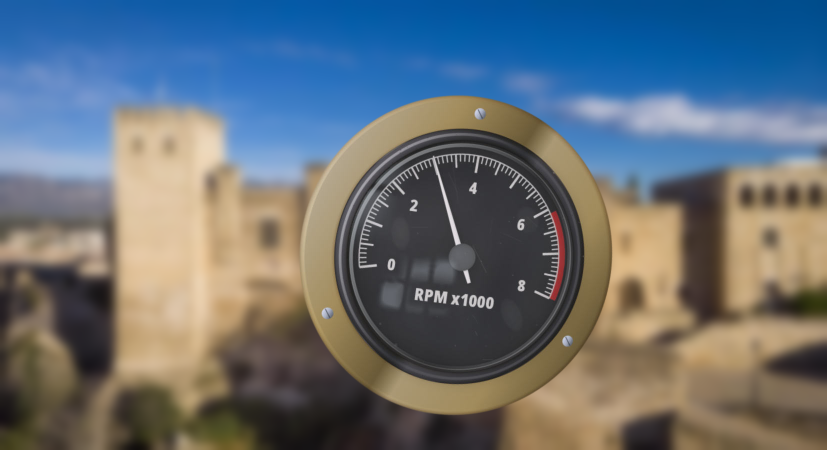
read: 3000 rpm
